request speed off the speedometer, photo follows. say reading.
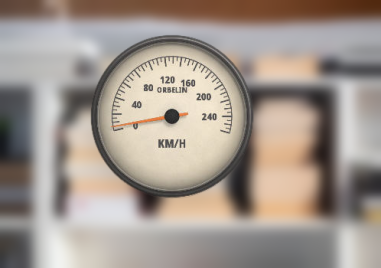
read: 5 km/h
